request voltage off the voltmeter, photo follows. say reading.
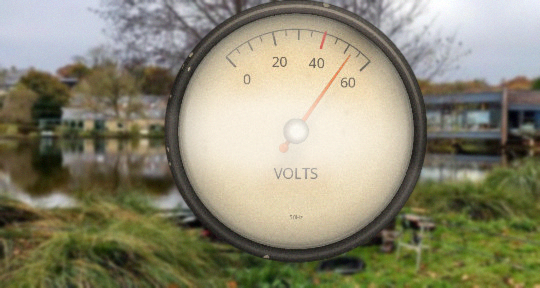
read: 52.5 V
